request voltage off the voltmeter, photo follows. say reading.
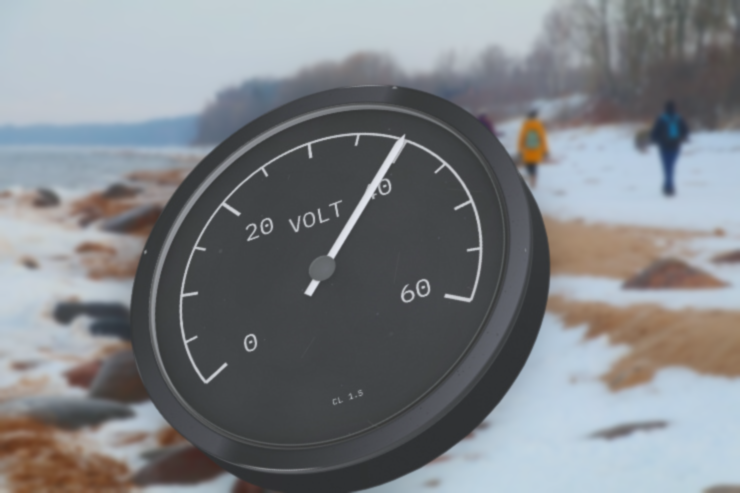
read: 40 V
